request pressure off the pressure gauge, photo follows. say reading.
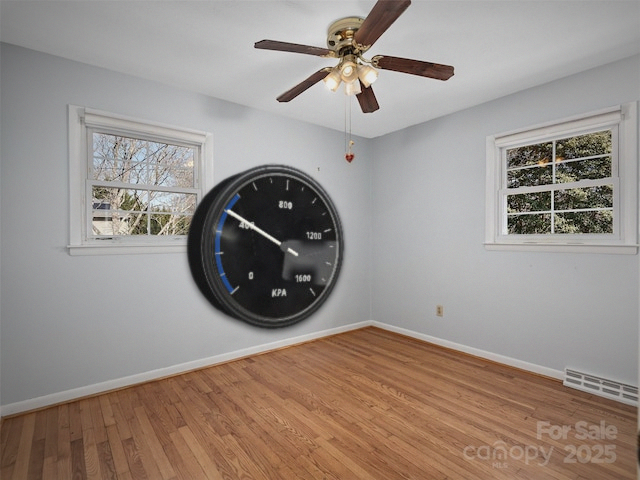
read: 400 kPa
